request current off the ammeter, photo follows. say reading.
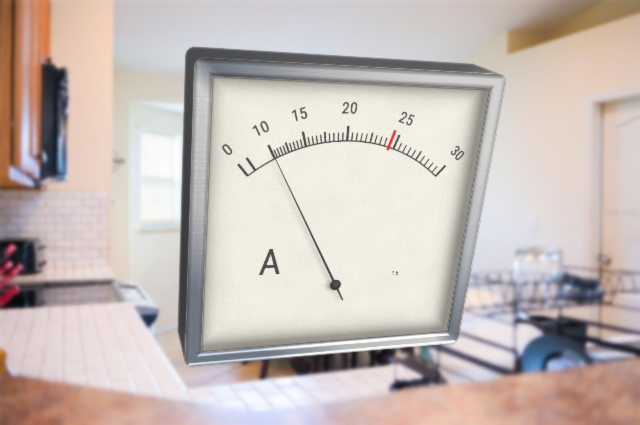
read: 10 A
